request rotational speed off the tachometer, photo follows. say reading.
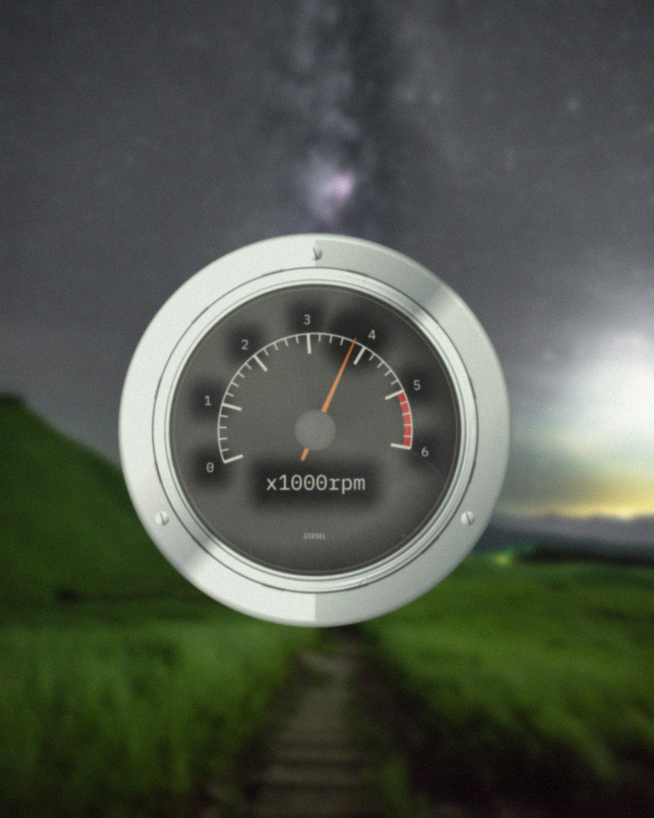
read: 3800 rpm
